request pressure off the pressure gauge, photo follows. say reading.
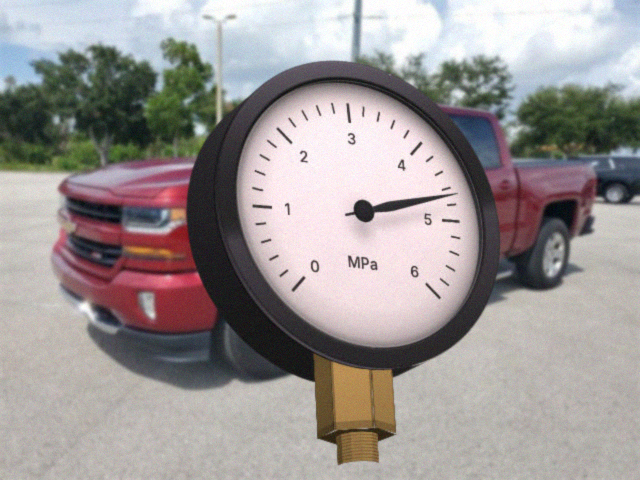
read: 4.7 MPa
